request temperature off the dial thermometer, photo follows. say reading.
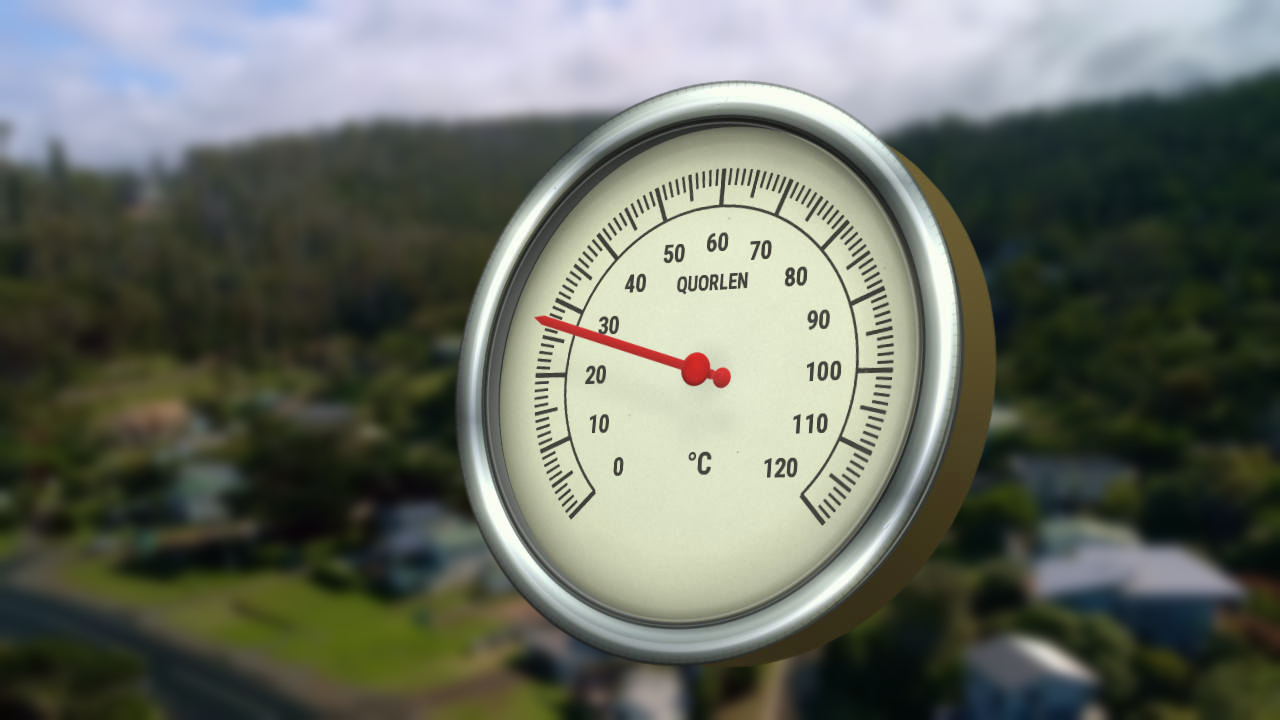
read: 27 °C
